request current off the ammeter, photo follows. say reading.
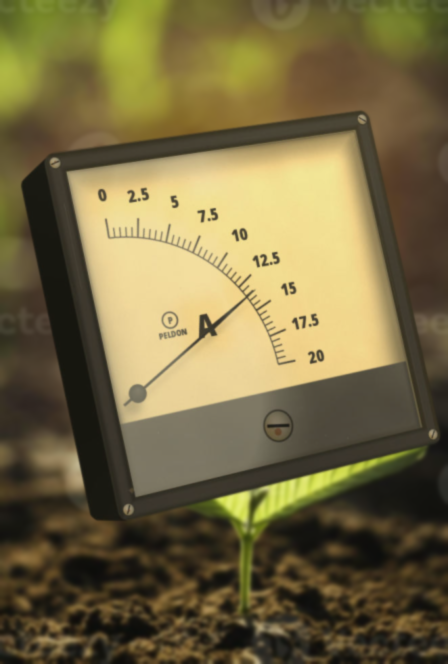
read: 13.5 A
